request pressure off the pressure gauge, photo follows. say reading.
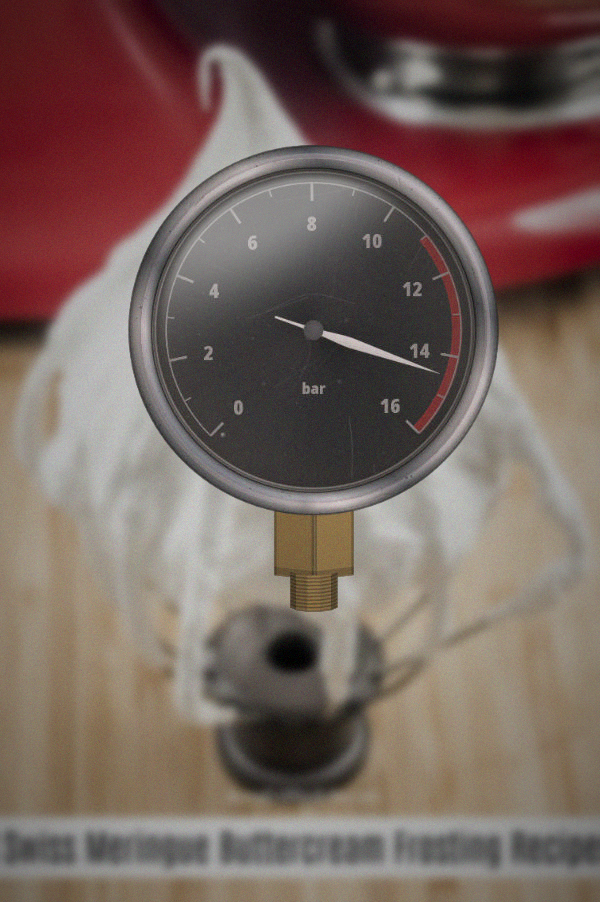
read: 14.5 bar
